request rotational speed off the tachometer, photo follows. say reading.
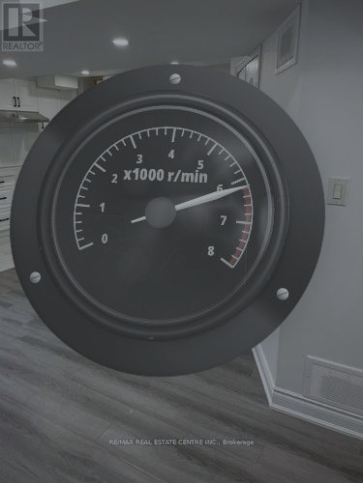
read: 6200 rpm
